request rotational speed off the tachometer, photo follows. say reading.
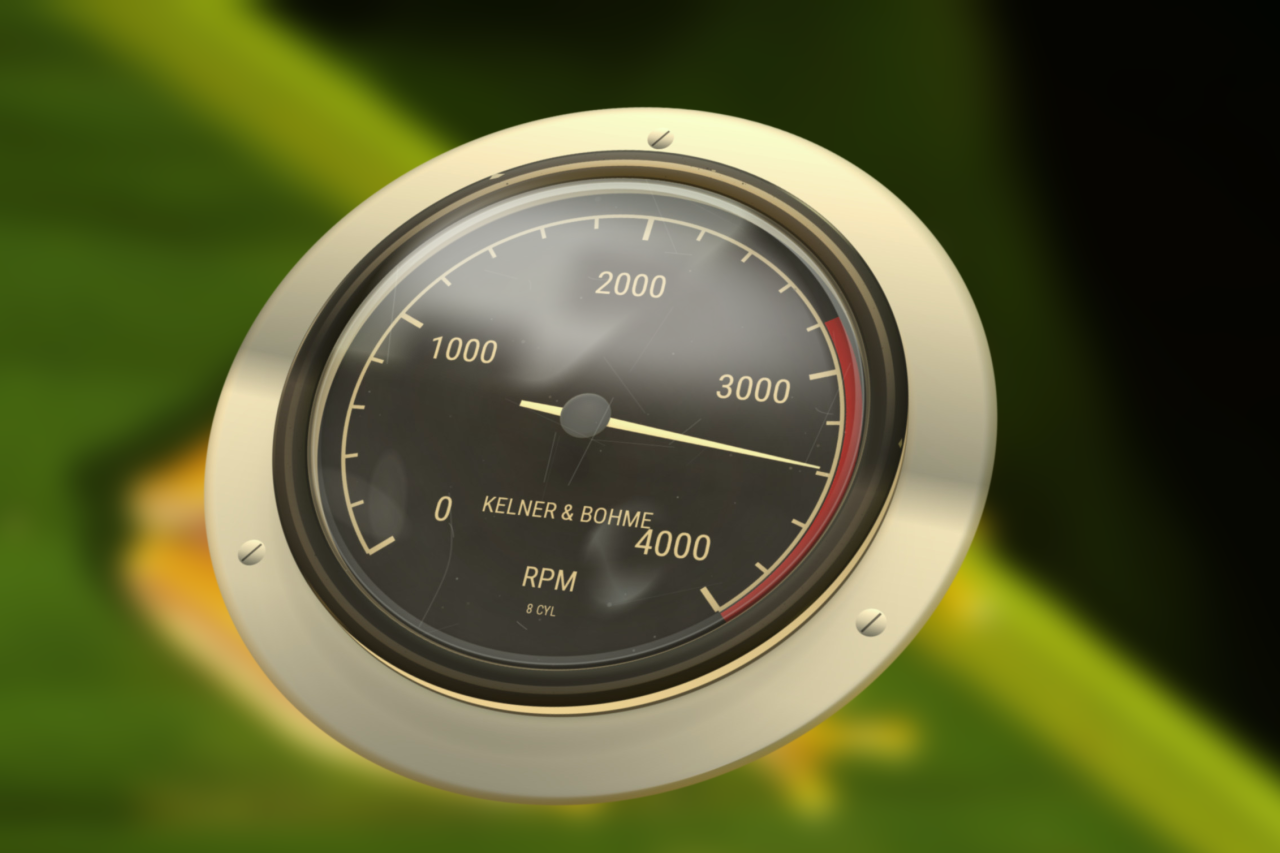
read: 3400 rpm
